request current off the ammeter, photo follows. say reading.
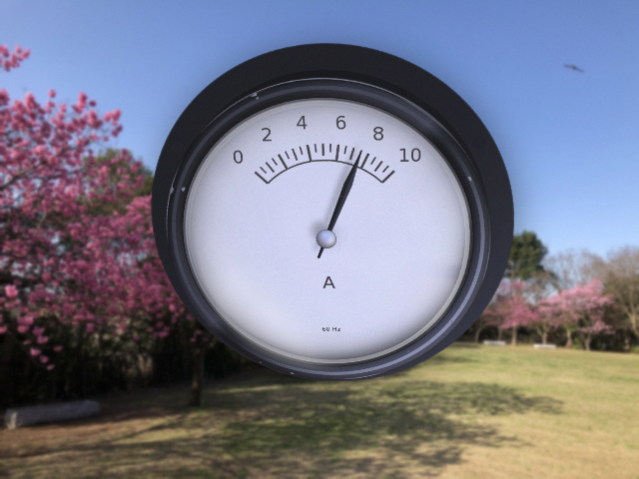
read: 7.5 A
